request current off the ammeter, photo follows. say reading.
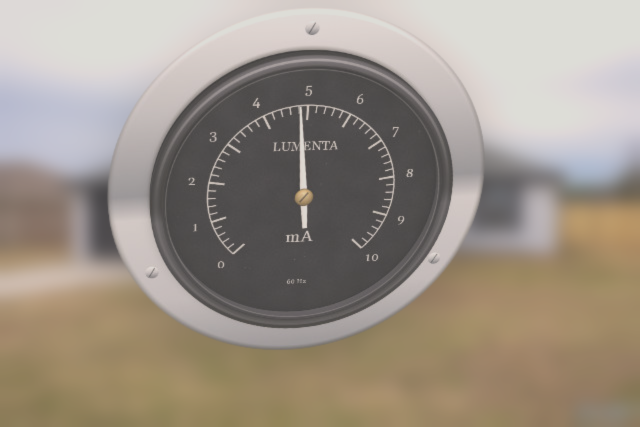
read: 4.8 mA
